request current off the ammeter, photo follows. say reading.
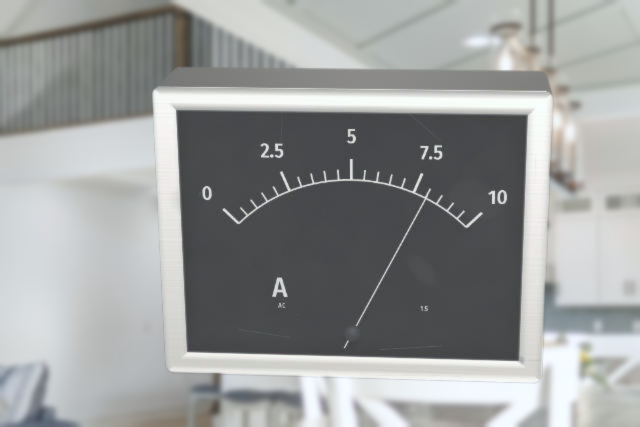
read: 8 A
